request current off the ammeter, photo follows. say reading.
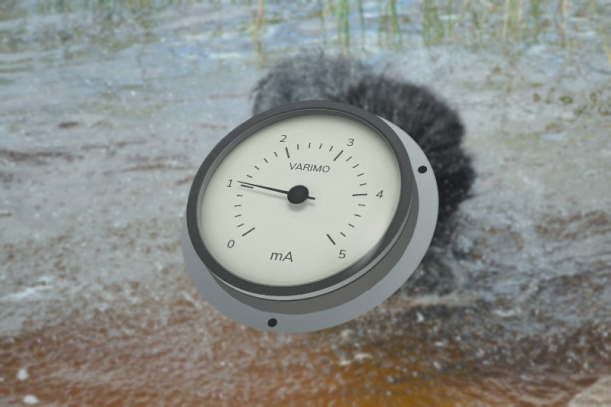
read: 1 mA
